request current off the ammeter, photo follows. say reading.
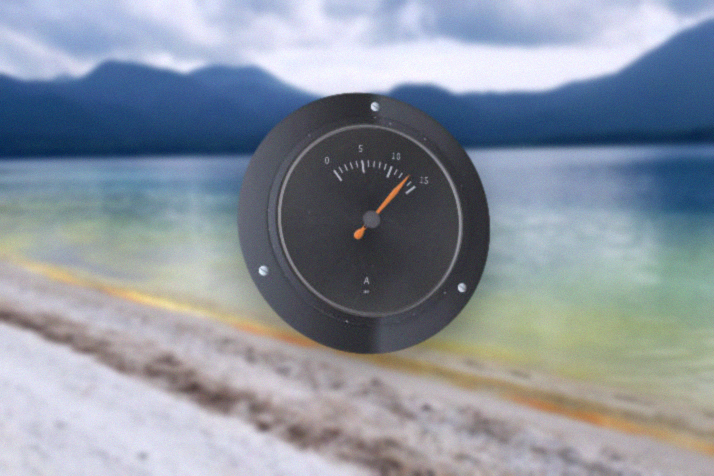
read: 13 A
